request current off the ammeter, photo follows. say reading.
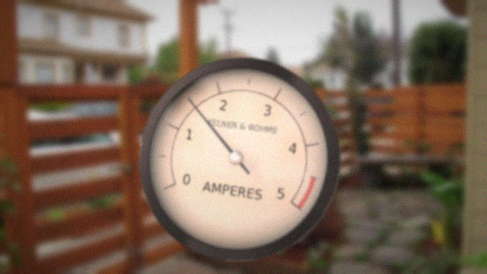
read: 1.5 A
